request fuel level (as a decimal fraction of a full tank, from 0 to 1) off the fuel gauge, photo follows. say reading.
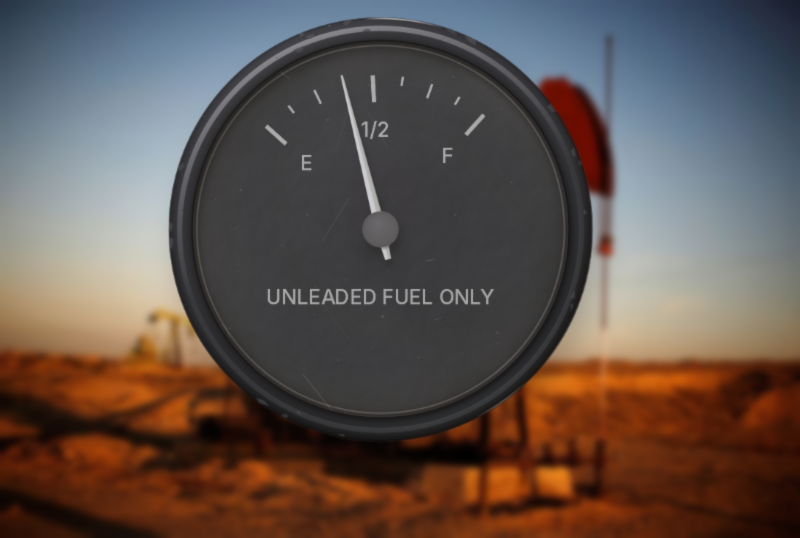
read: 0.375
